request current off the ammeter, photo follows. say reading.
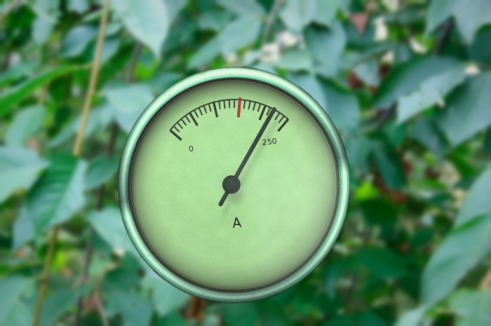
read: 220 A
